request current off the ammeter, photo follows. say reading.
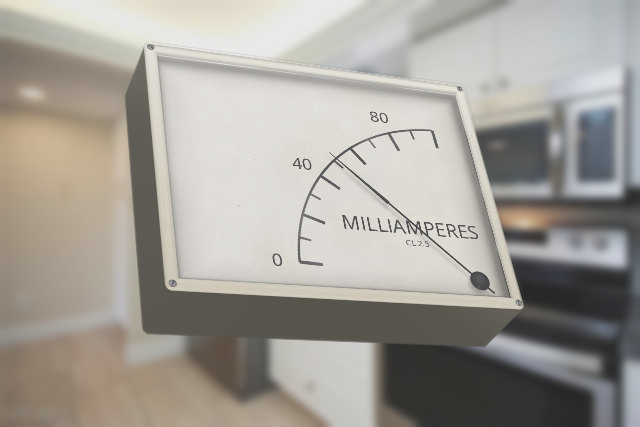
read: 50 mA
